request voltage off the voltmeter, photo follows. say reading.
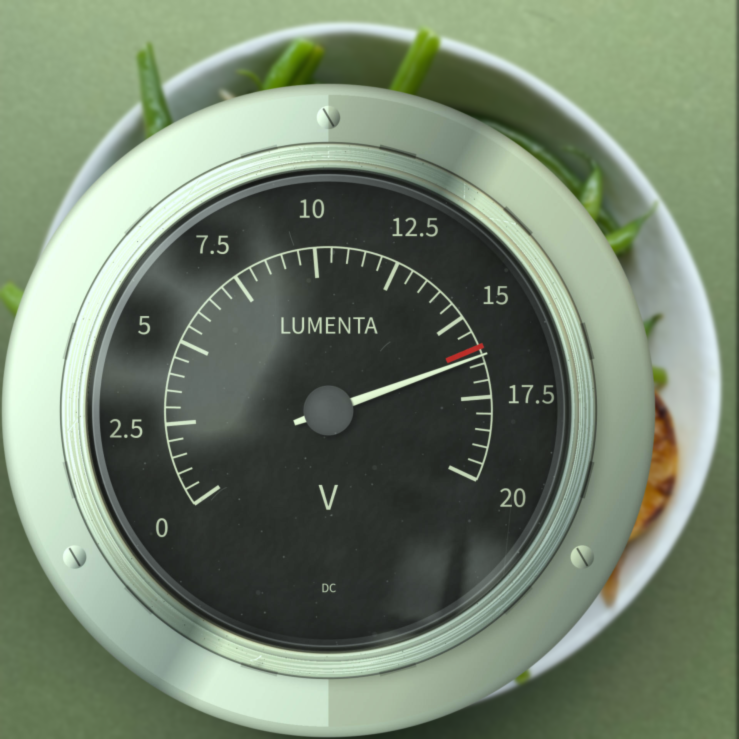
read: 16.25 V
